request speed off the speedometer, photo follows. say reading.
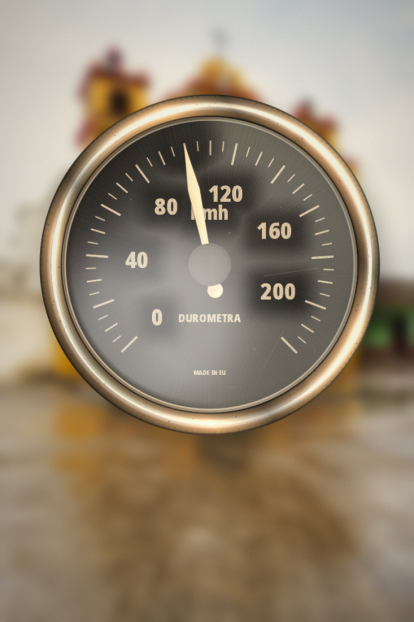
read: 100 km/h
